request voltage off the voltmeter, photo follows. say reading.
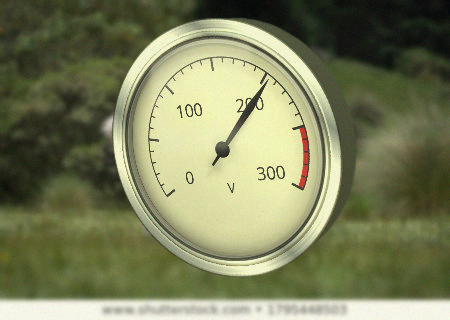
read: 205 V
